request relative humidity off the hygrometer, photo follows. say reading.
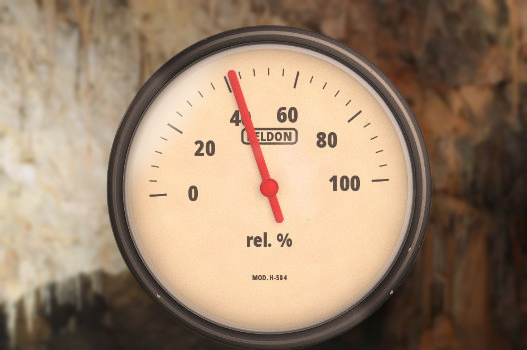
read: 42 %
